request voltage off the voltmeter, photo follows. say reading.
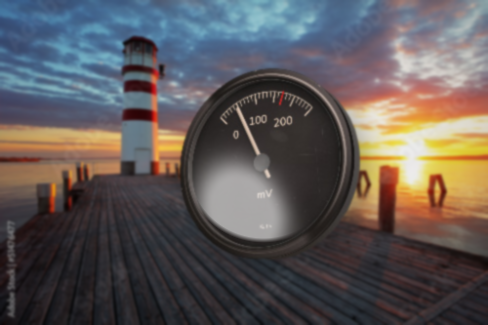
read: 50 mV
